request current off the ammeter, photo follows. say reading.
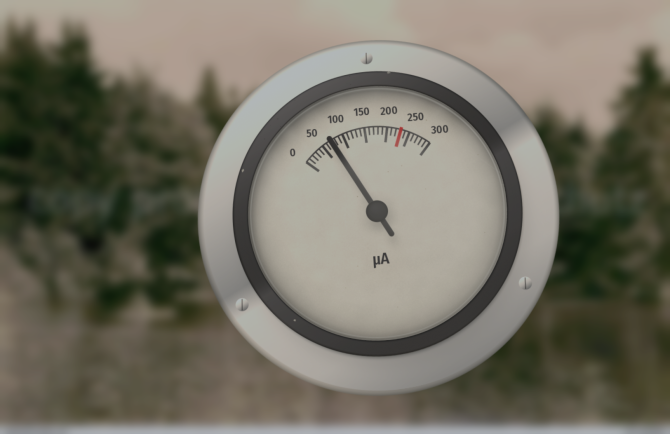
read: 70 µA
